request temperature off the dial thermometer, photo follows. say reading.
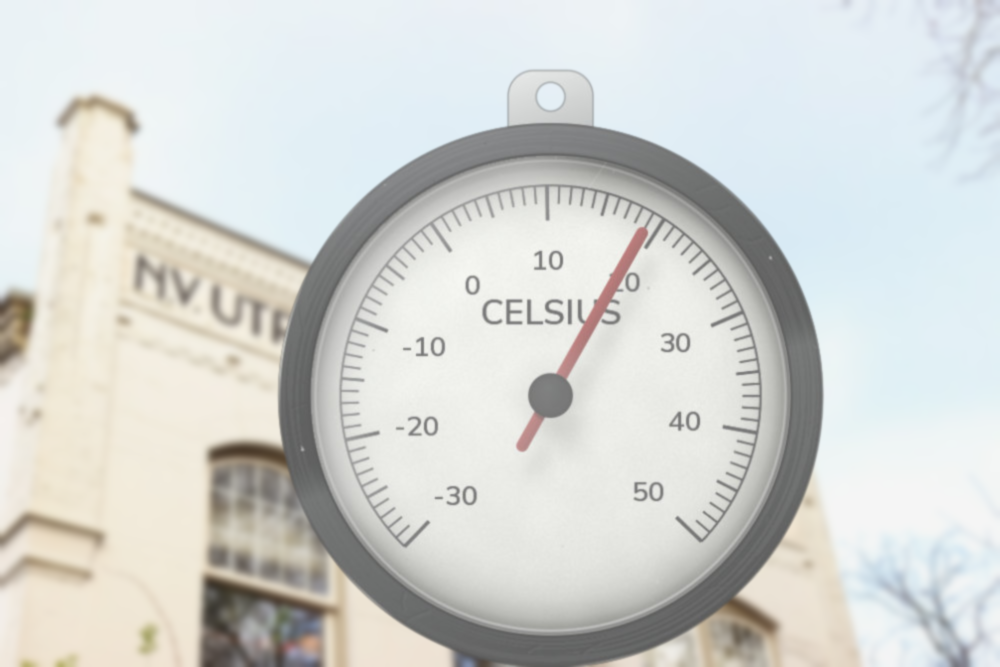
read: 19 °C
